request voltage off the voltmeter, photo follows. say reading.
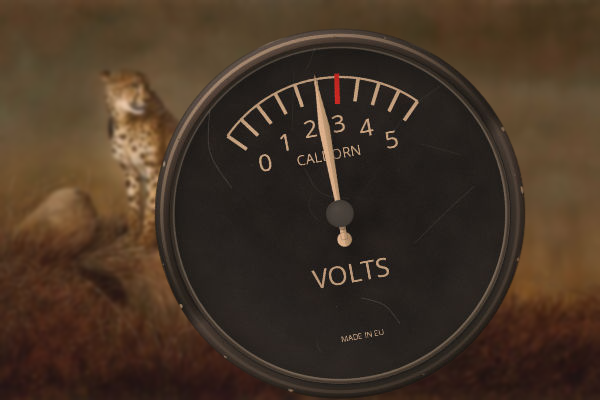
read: 2.5 V
